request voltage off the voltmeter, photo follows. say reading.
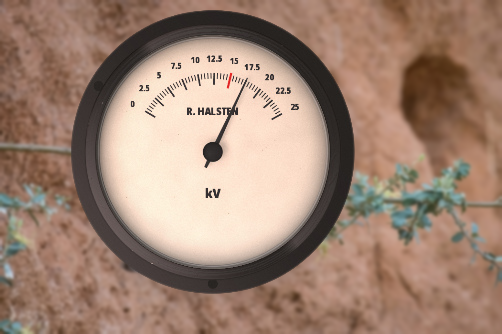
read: 17.5 kV
